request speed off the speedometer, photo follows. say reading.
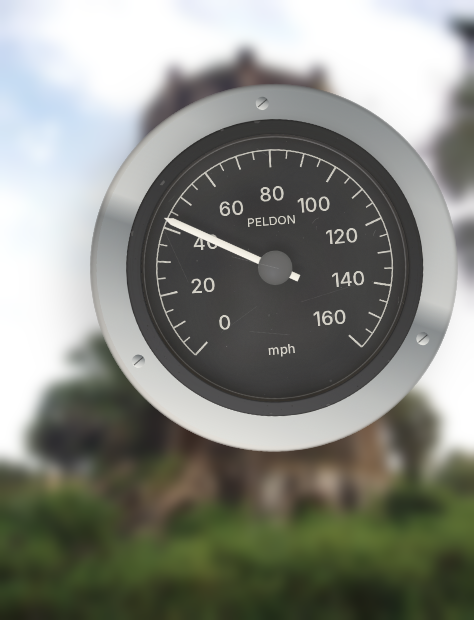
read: 42.5 mph
